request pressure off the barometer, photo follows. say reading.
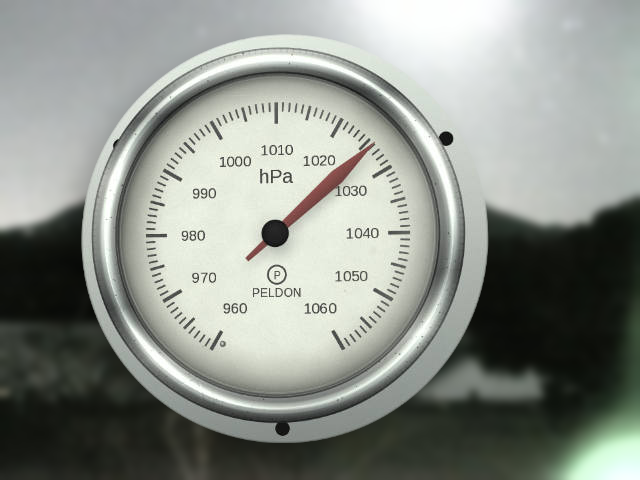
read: 1026 hPa
